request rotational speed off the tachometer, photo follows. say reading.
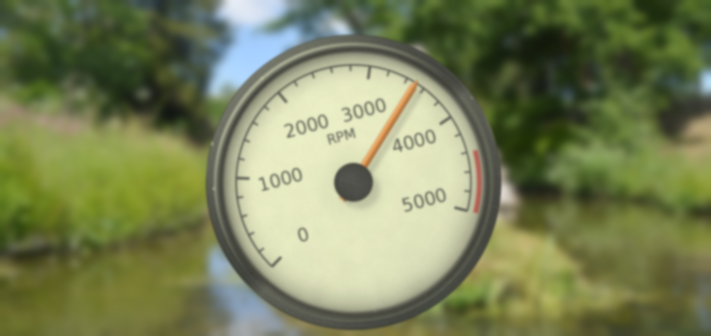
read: 3500 rpm
